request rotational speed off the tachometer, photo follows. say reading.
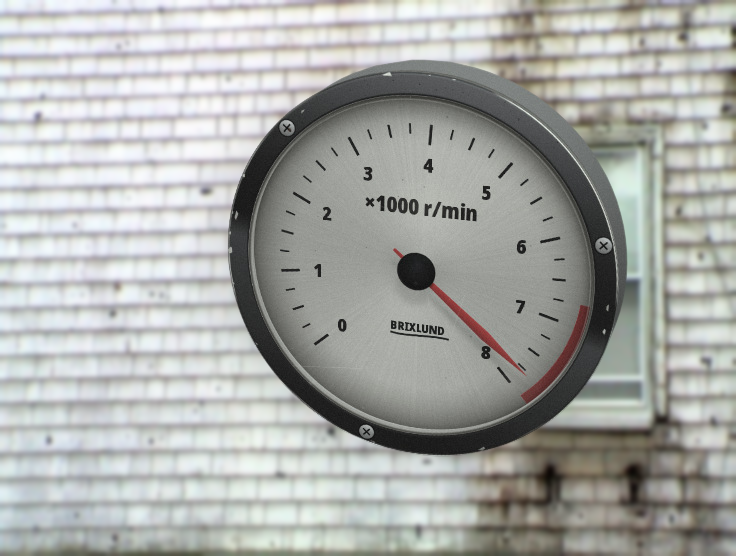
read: 7750 rpm
